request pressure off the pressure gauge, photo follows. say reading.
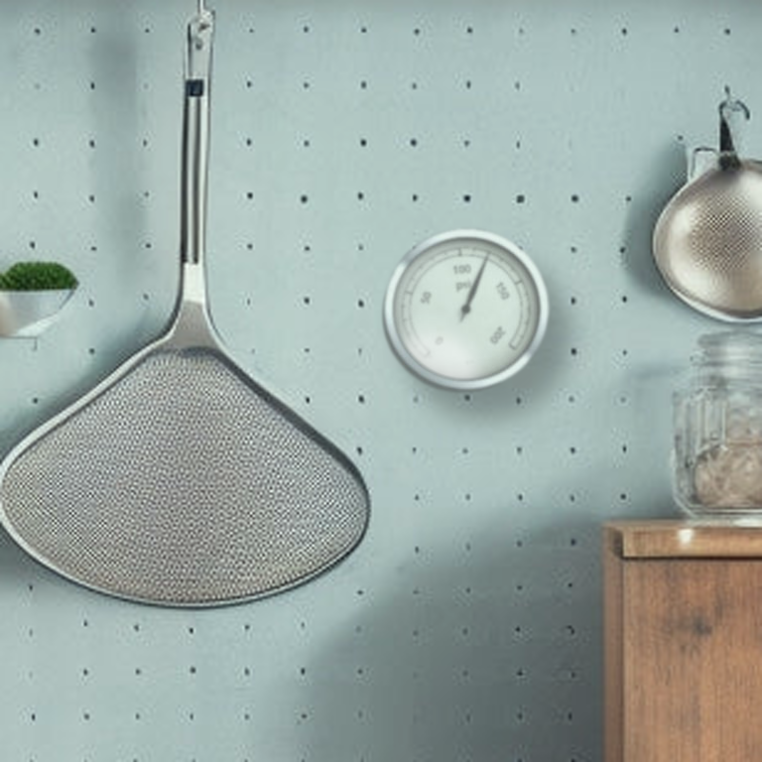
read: 120 psi
